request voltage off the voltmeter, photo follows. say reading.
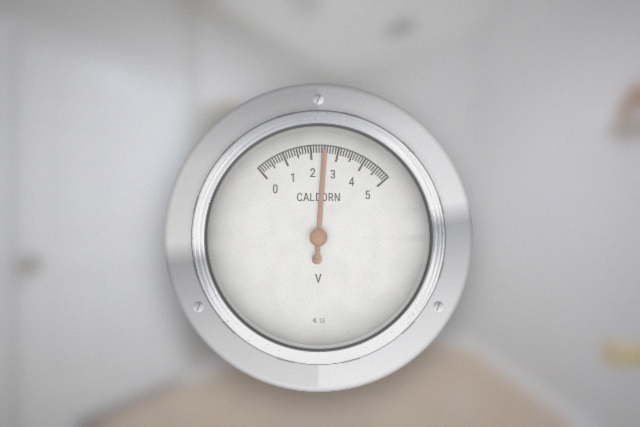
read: 2.5 V
